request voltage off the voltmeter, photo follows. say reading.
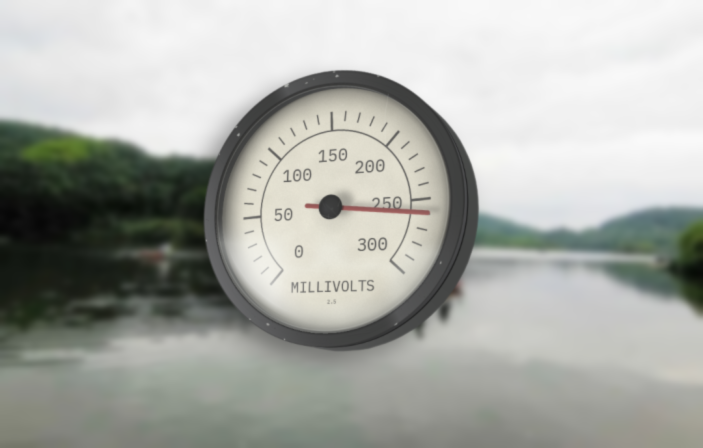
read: 260 mV
